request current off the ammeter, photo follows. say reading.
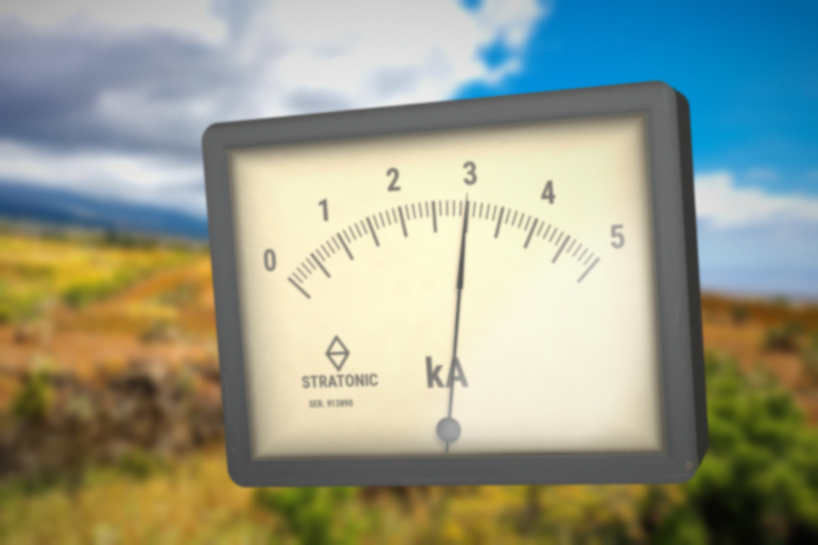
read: 3 kA
